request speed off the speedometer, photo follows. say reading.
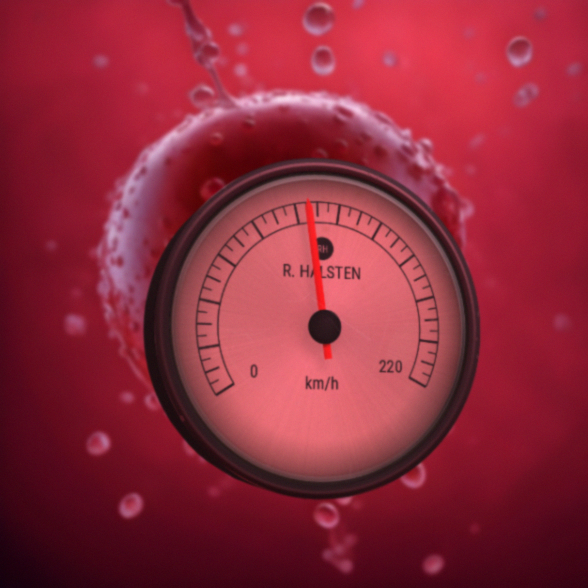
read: 105 km/h
